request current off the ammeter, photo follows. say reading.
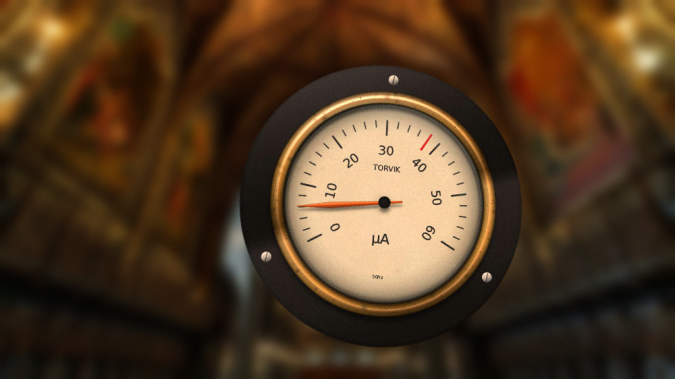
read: 6 µA
